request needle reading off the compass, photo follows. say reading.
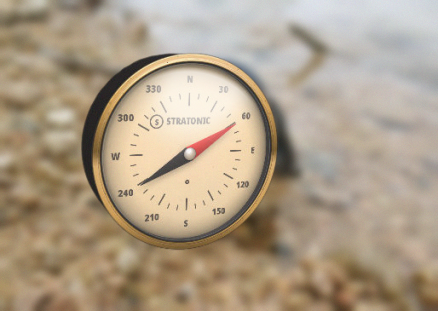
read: 60 °
